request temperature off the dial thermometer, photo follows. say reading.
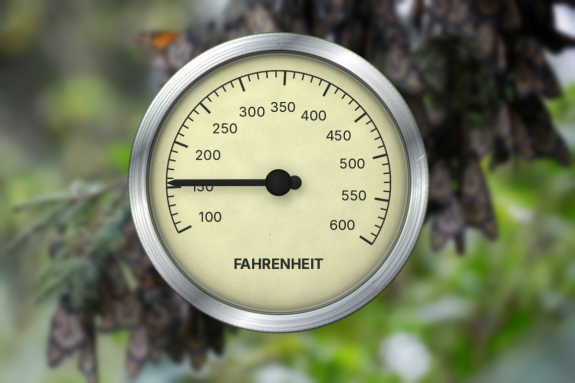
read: 155 °F
